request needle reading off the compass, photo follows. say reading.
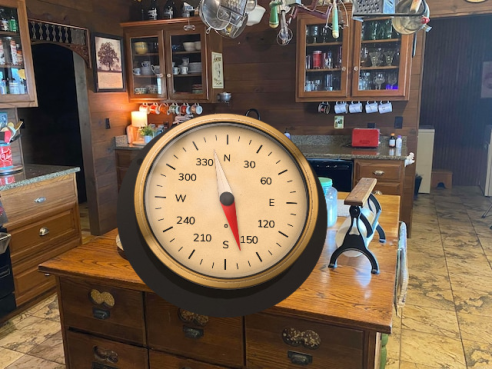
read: 165 °
